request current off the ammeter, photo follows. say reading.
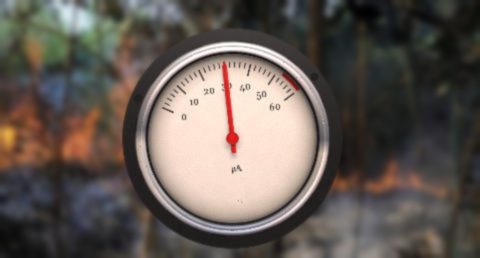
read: 30 µA
